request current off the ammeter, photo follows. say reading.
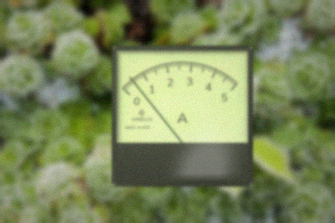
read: 0.5 A
